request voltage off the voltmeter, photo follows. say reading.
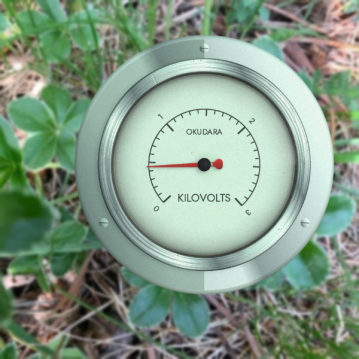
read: 0.45 kV
